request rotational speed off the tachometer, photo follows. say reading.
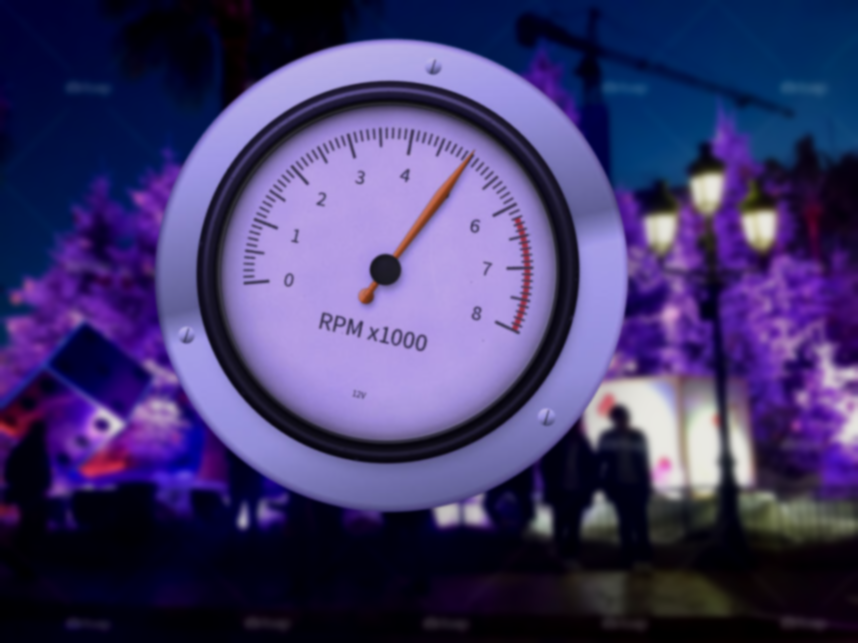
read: 5000 rpm
